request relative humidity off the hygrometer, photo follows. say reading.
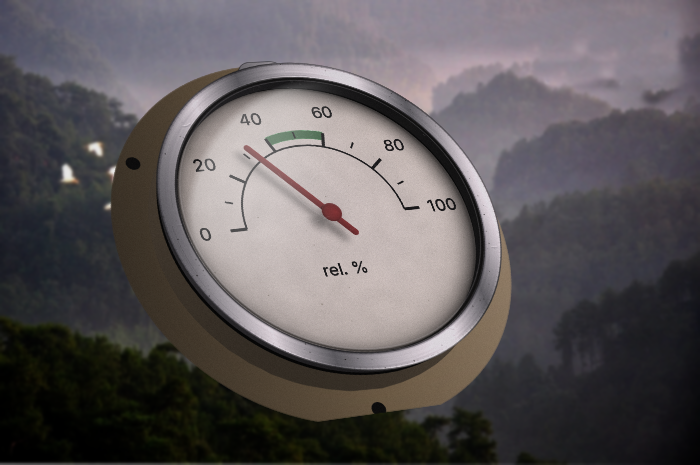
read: 30 %
